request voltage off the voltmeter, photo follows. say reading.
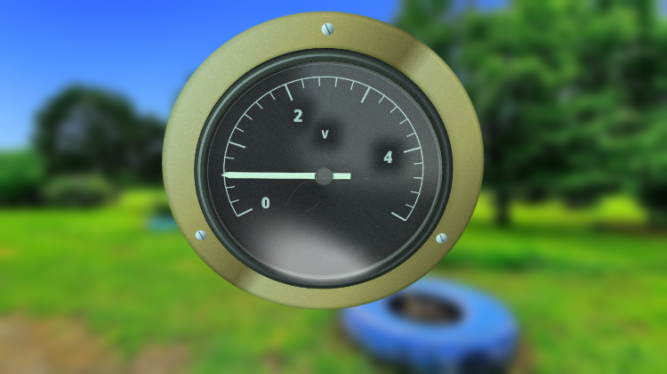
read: 0.6 V
